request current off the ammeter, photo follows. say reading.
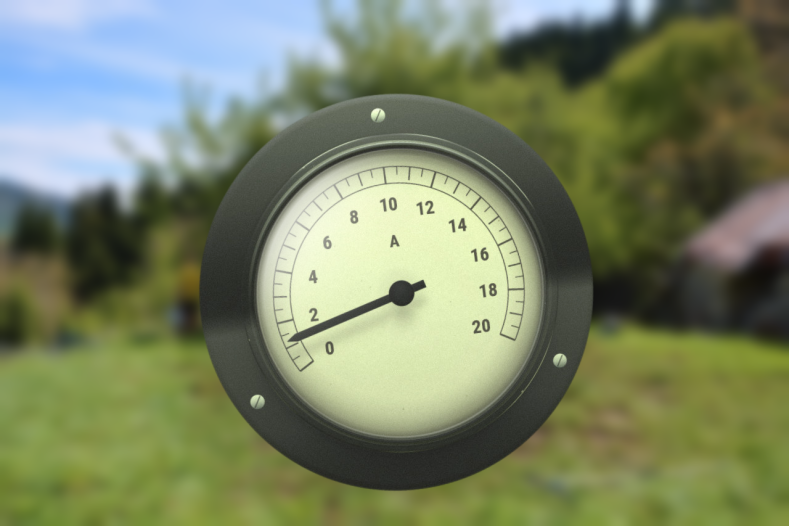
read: 1.25 A
